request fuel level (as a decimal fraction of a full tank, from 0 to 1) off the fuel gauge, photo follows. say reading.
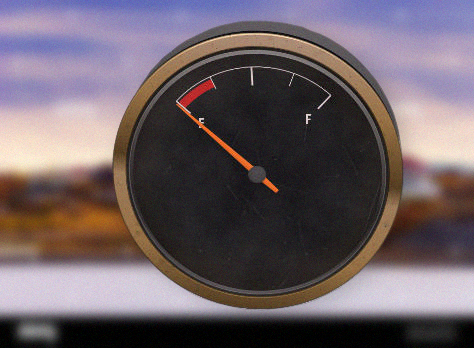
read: 0
